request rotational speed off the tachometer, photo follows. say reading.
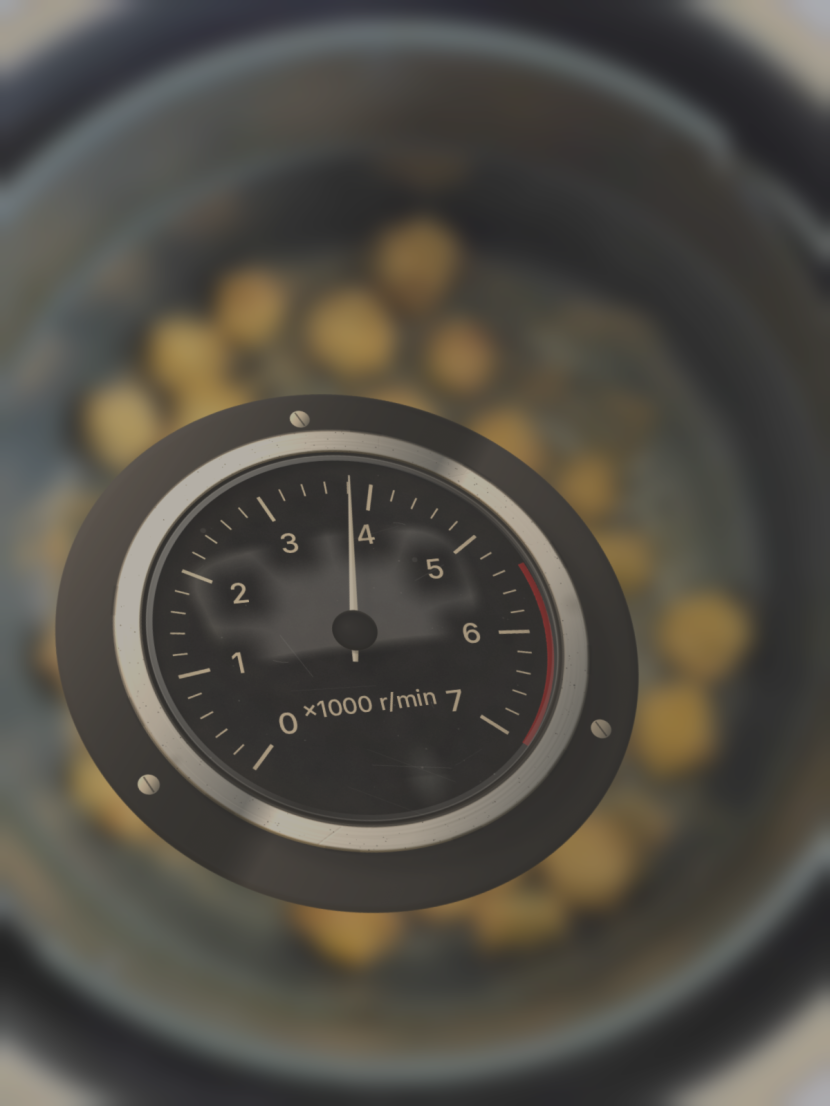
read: 3800 rpm
